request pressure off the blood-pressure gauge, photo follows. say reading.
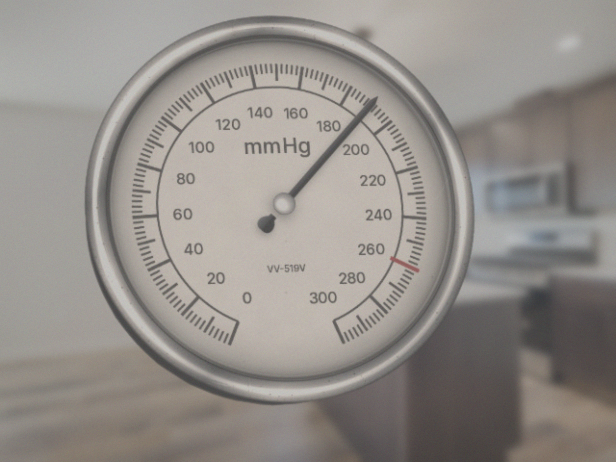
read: 190 mmHg
